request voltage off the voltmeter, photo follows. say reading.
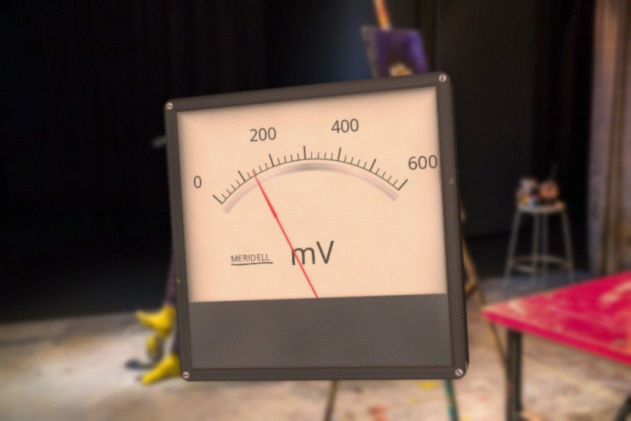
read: 140 mV
